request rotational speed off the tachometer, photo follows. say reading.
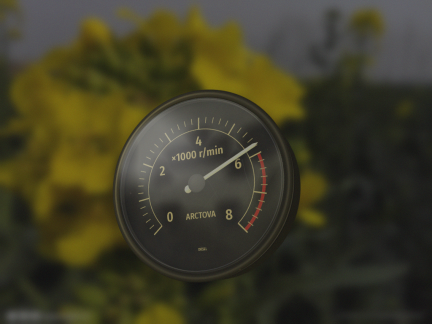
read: 5800 rpm
